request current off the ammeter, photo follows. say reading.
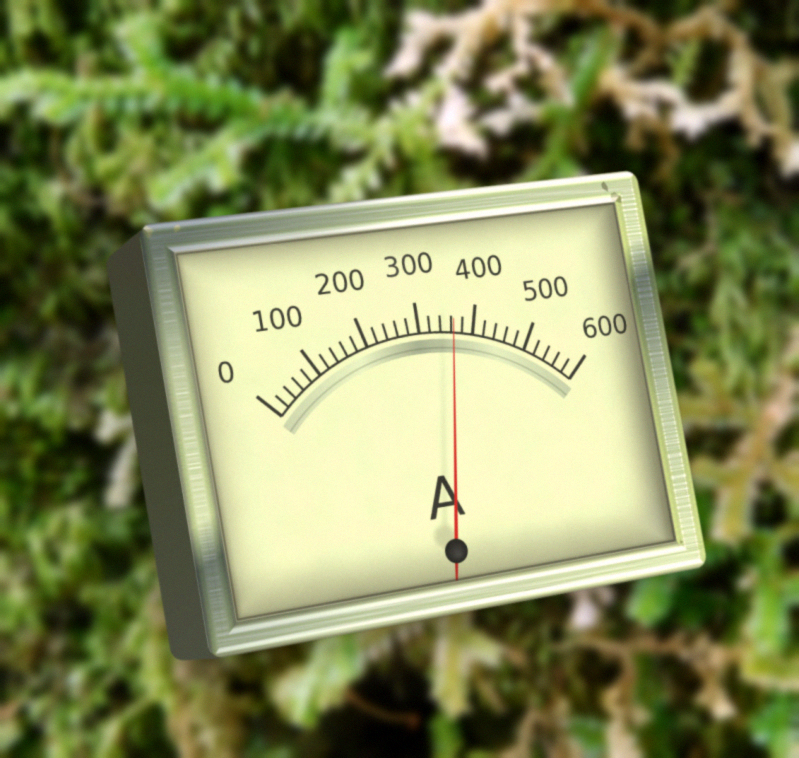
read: 360 A
